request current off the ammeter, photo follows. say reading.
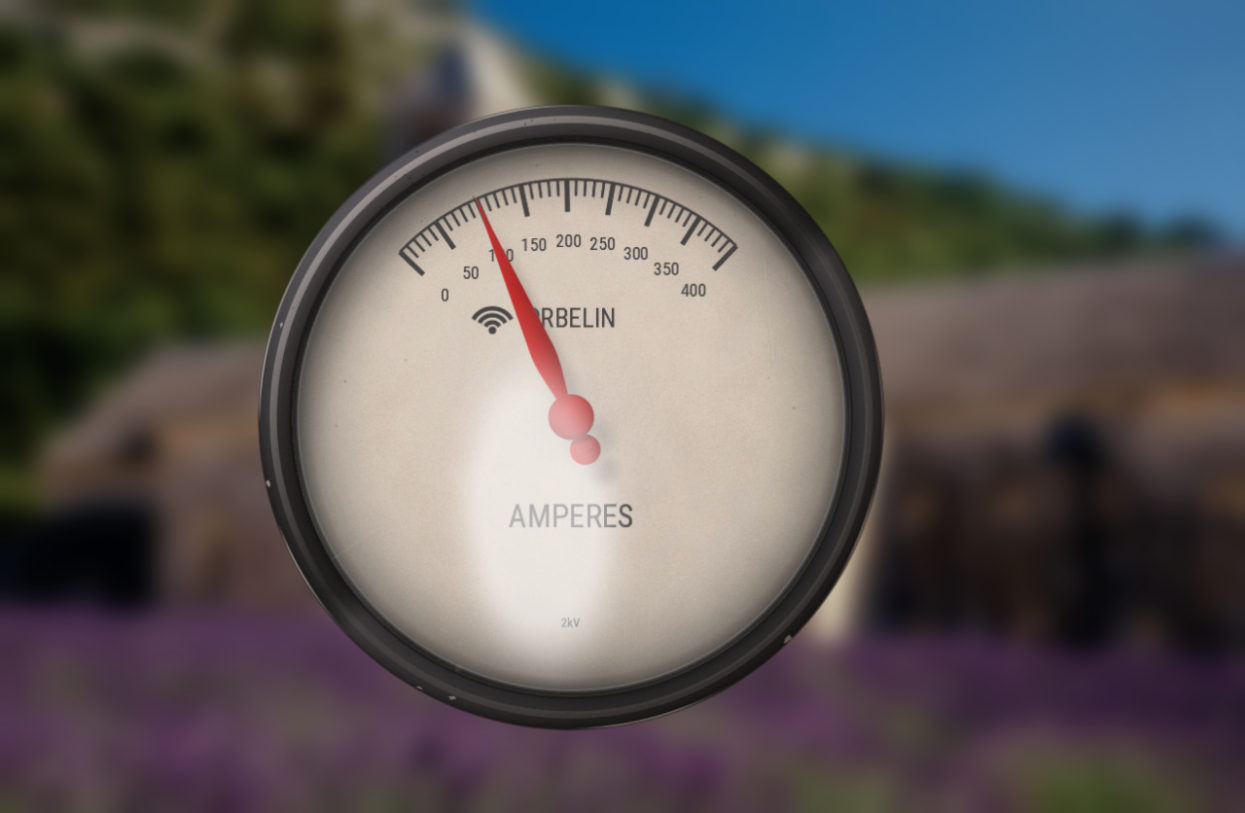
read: 100 A
